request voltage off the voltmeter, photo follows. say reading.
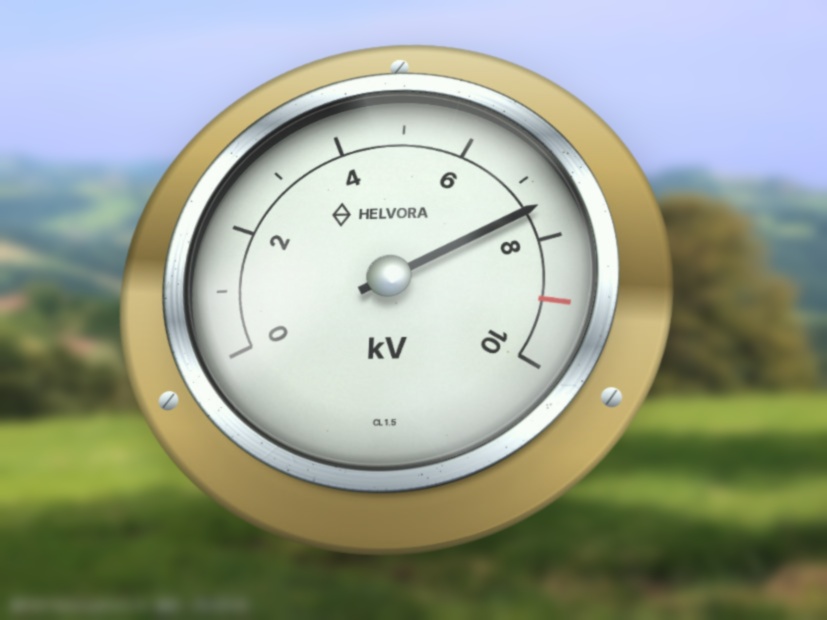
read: 7.5 kV
